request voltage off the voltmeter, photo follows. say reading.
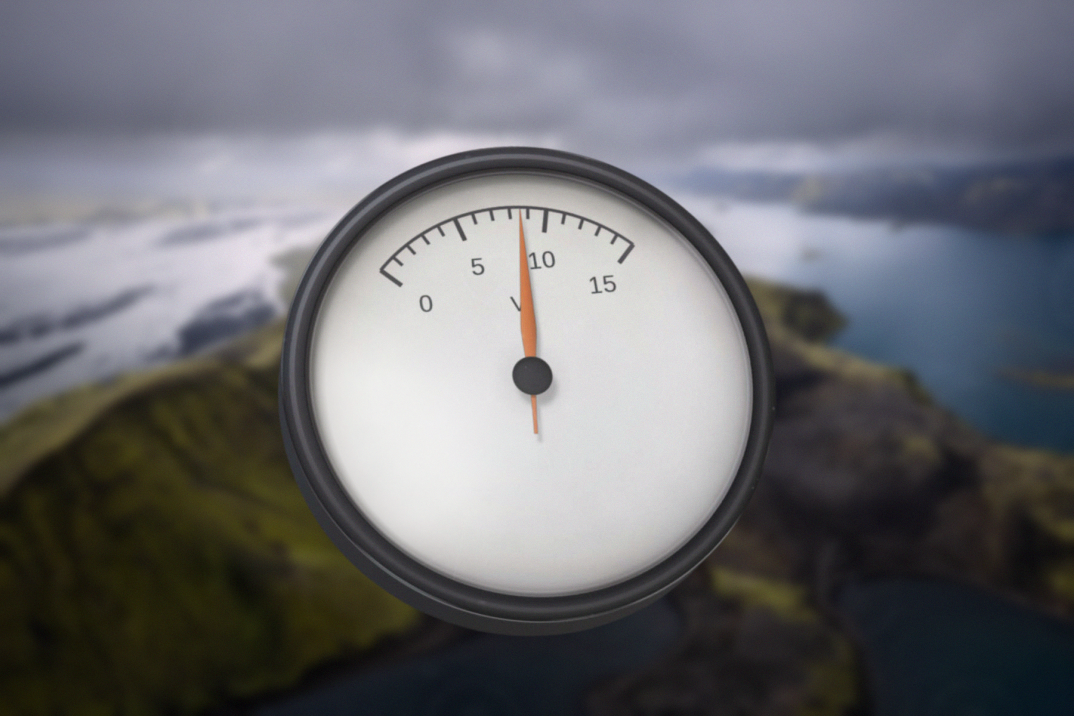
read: 8.5 V
